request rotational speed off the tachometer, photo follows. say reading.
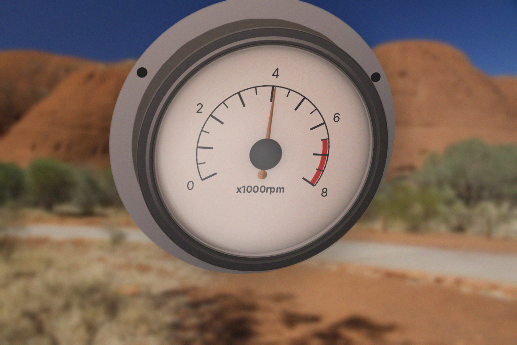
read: 4000 rpm
